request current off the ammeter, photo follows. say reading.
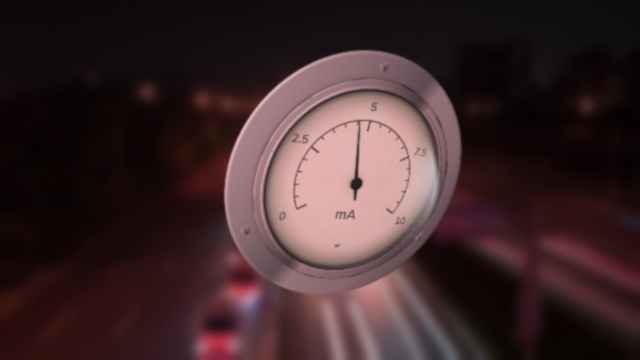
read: 4.5 mA
